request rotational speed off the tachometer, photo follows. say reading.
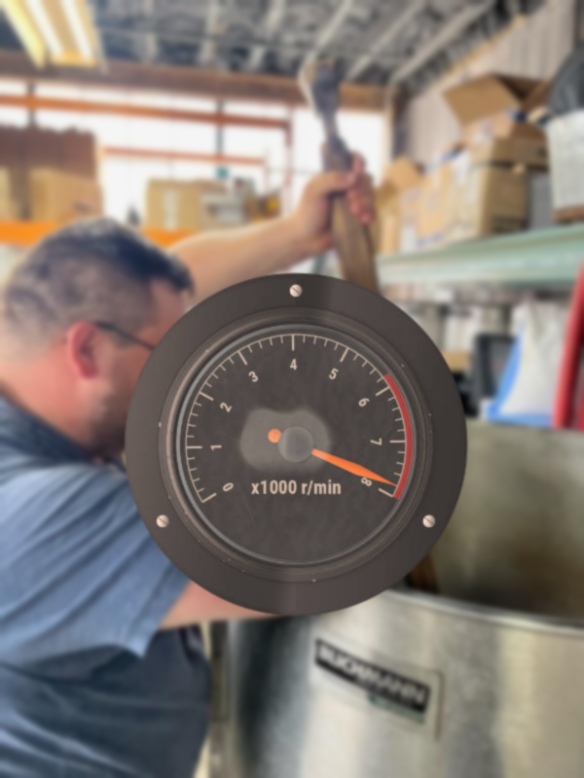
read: 7800 rpm
